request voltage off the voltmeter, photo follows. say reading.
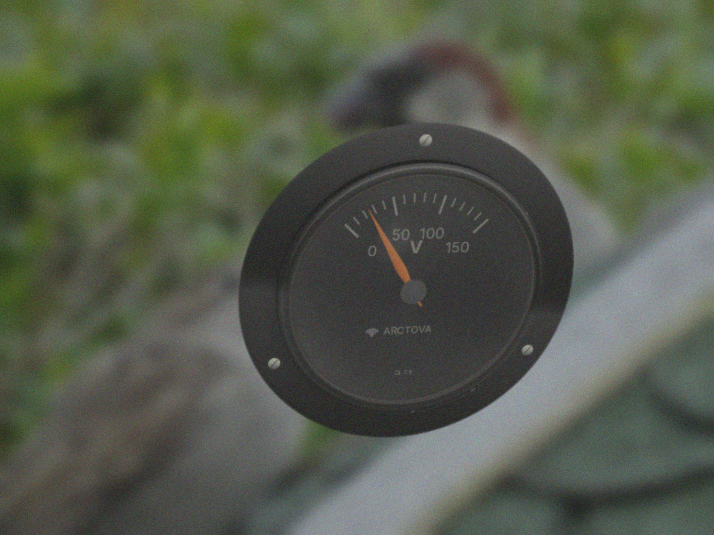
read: 25 V
